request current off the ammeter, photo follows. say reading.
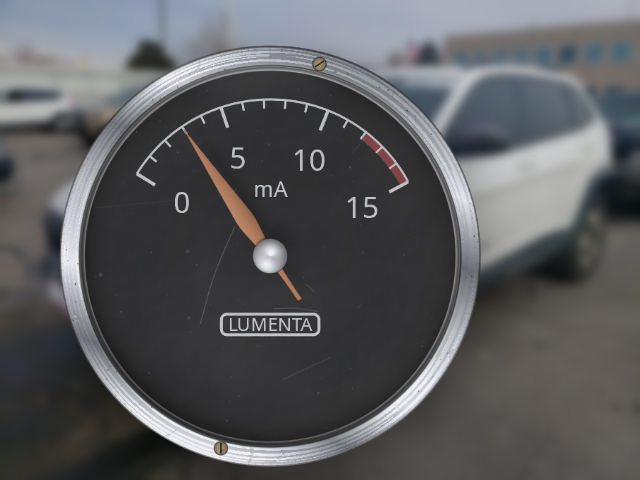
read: 3 mA
